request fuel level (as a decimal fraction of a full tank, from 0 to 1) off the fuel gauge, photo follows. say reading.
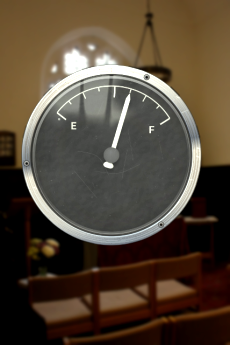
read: 0.625
